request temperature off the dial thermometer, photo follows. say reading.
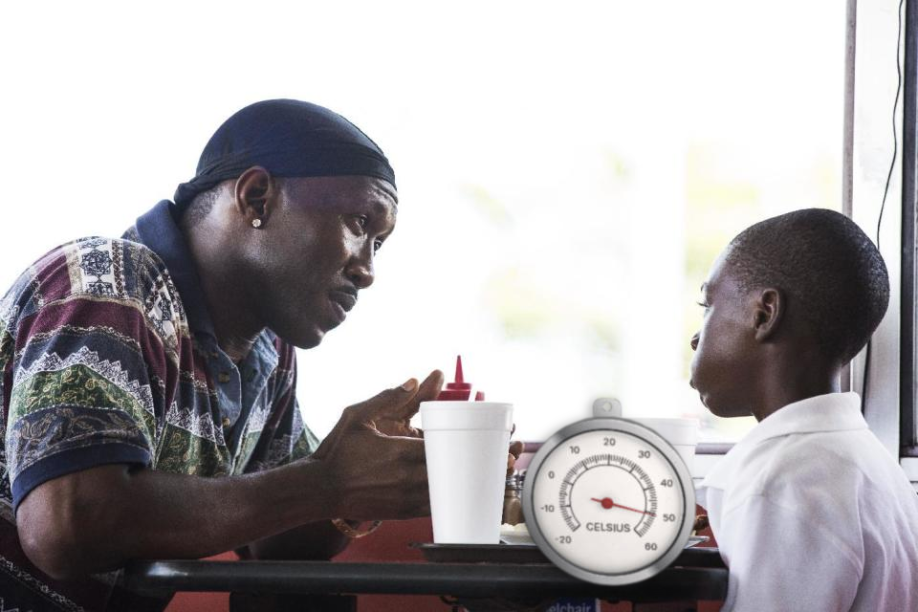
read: 50 °C
